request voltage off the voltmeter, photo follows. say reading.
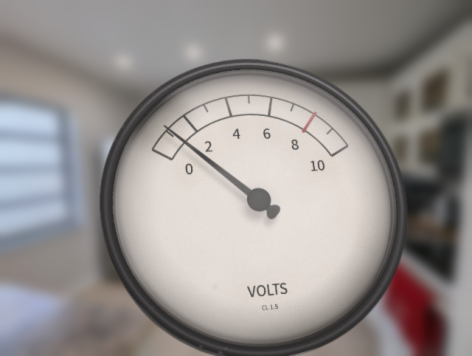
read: 1 V
